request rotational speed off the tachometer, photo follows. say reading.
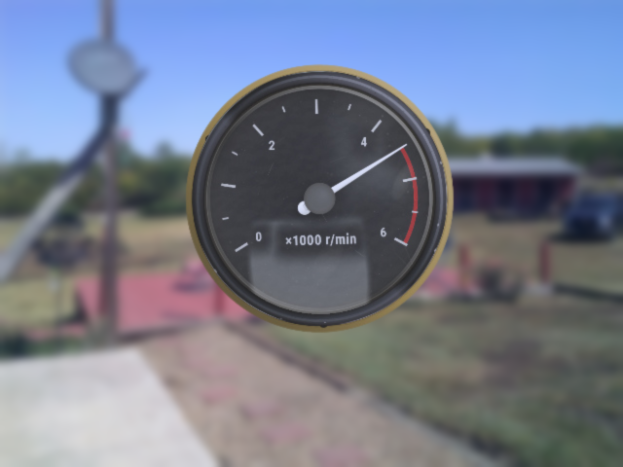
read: 4500 rpm
